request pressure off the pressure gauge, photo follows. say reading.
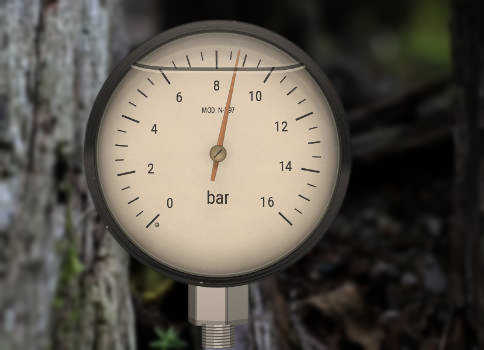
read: 8.75 bar
